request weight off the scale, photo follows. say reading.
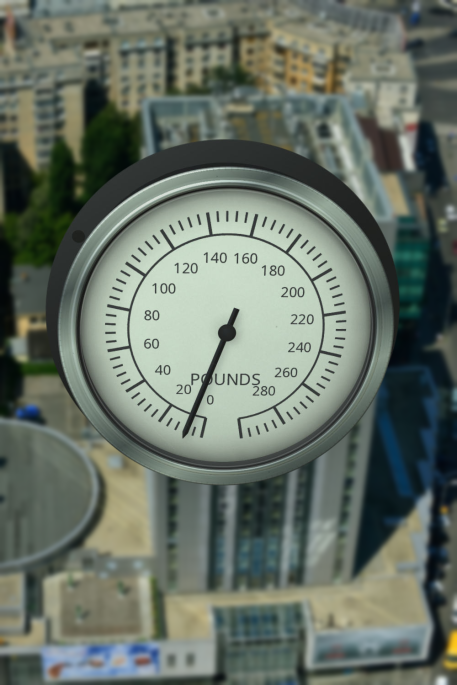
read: 8 lb
